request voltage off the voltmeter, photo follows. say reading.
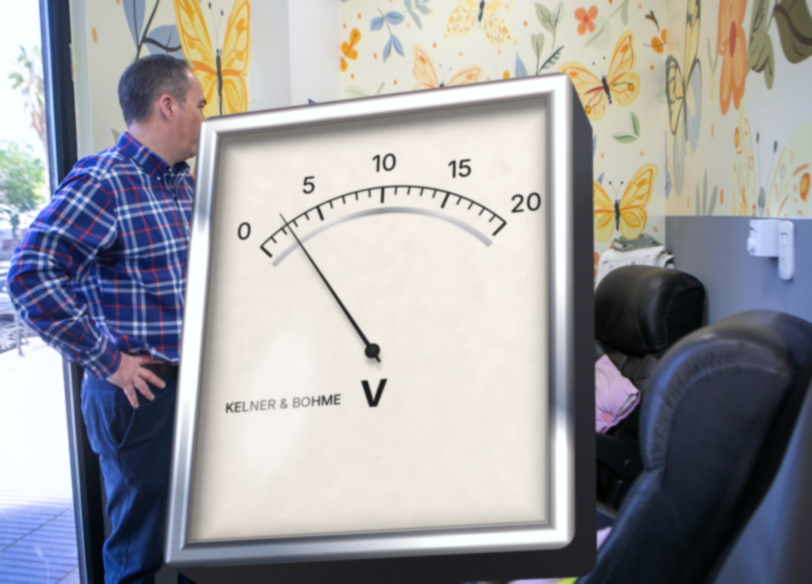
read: 2.5 V
